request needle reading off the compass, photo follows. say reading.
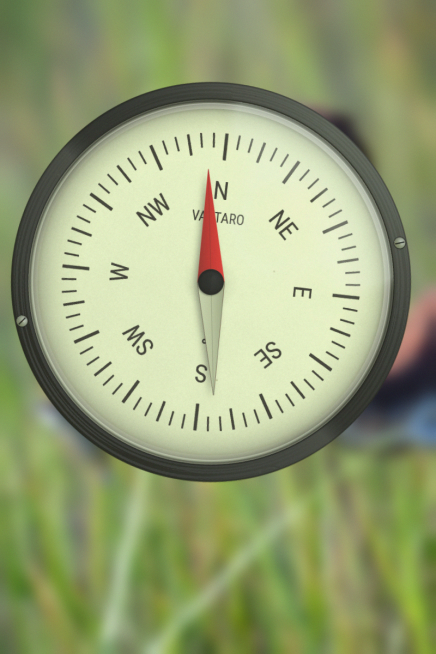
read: 352.5 °
